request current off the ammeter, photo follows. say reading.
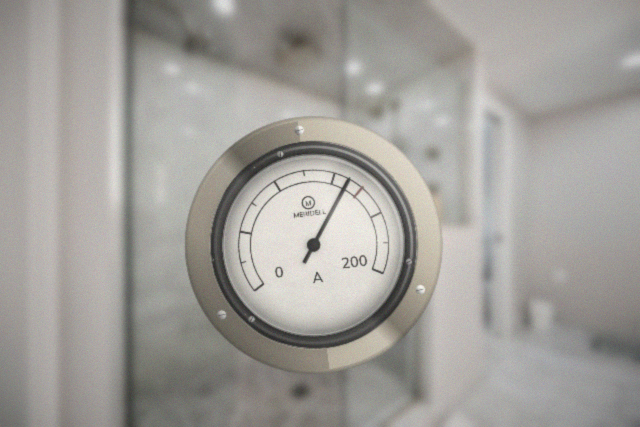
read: 130 A
